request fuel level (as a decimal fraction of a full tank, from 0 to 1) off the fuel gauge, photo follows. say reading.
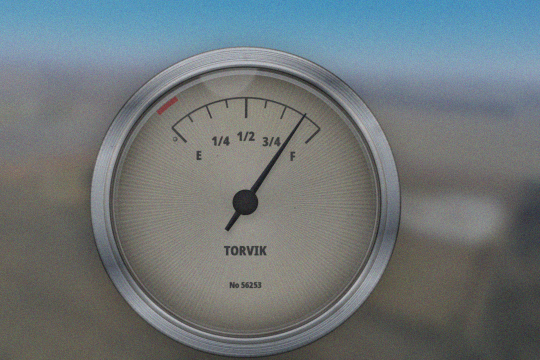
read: 0.875
